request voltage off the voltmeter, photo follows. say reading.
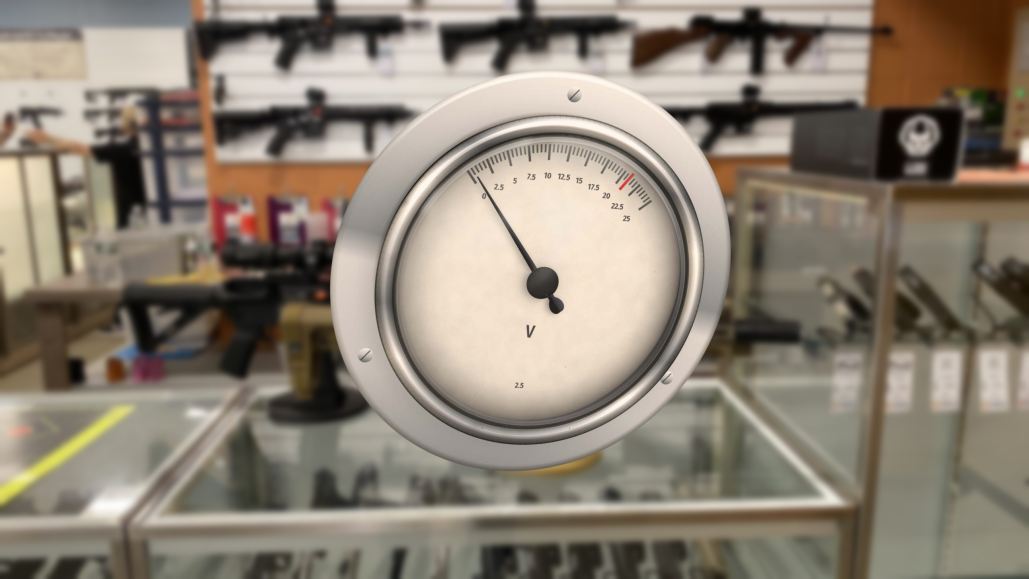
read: 0.5 V
